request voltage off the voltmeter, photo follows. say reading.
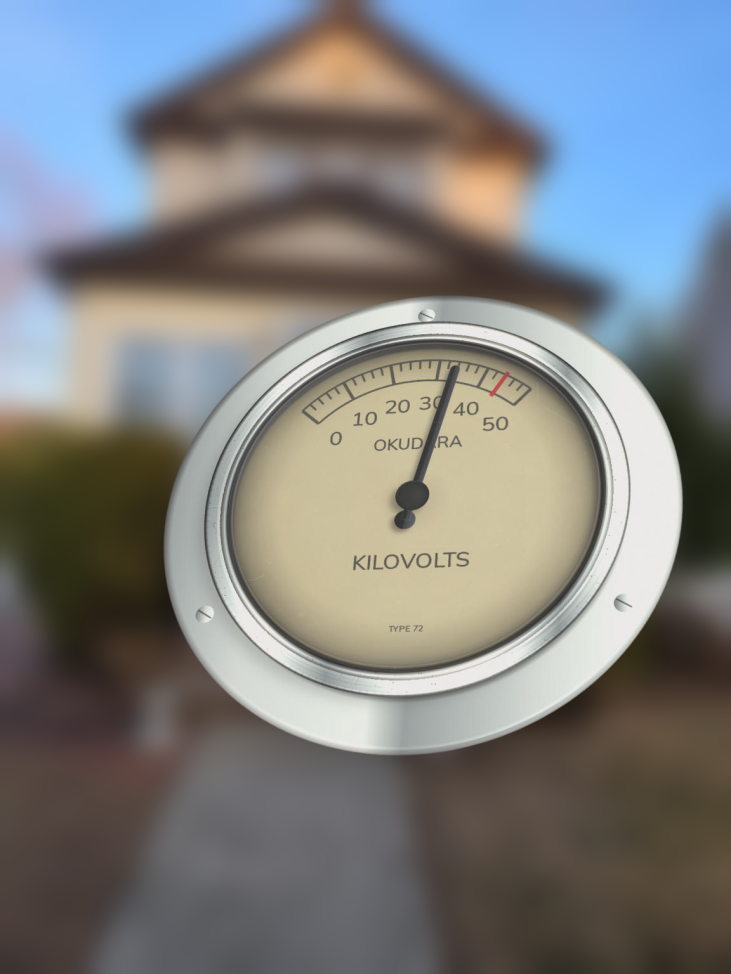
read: 34 kV
